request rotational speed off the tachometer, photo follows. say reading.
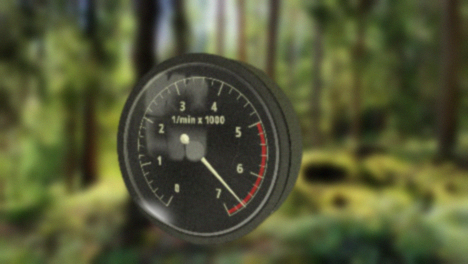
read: 6600 rpm
